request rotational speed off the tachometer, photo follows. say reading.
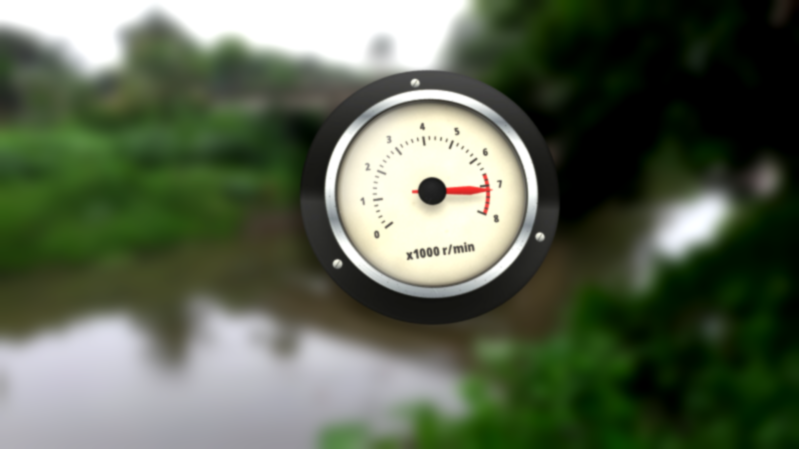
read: 7200 rpm
